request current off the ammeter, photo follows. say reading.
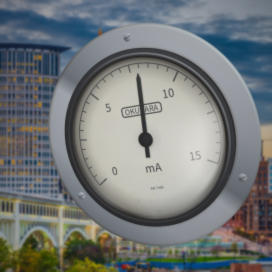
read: 8 mA
